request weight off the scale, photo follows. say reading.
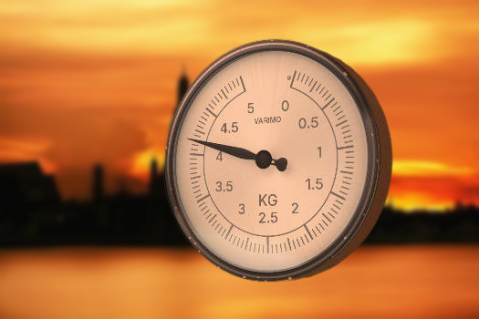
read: 4.15 kg
